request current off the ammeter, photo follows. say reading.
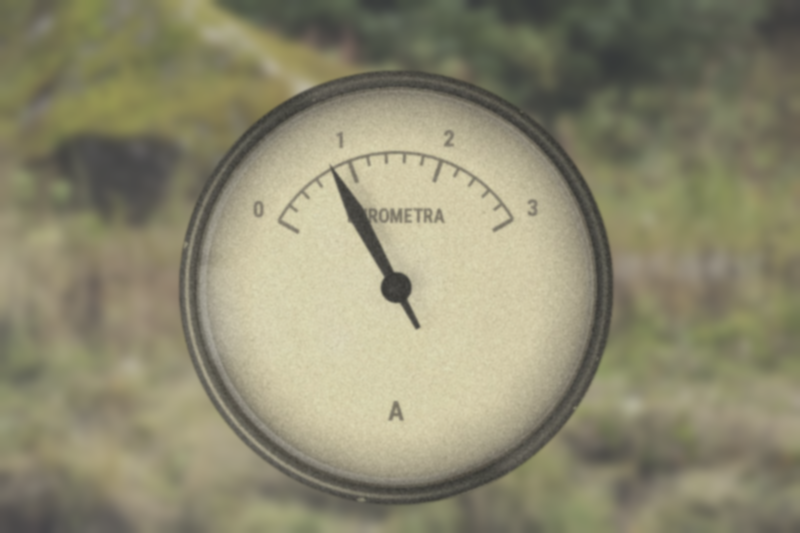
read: 0.8 A
